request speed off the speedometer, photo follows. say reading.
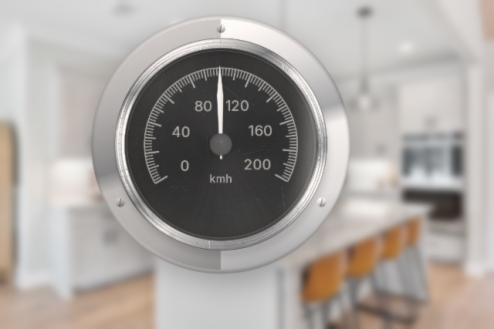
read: 100 km/h
